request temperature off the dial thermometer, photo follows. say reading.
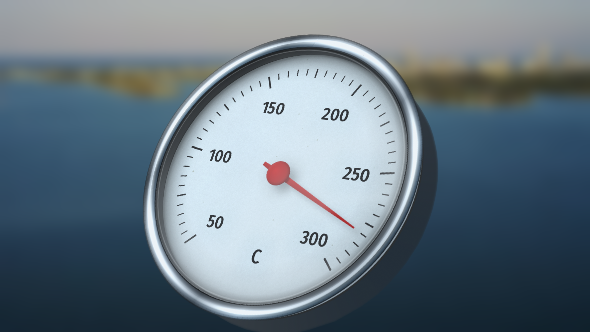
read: 280 °C
